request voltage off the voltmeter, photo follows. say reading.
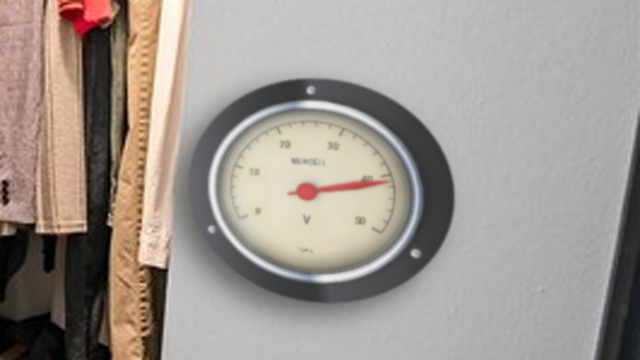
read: 41 V
